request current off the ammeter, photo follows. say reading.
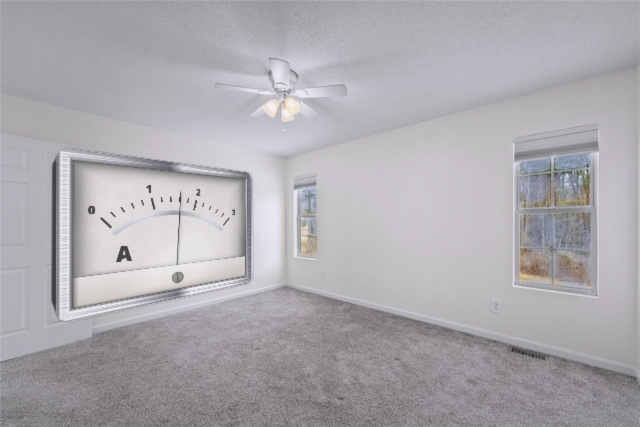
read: 1.6 A
